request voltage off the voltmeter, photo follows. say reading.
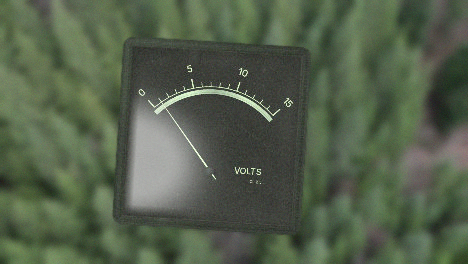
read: 1 V
